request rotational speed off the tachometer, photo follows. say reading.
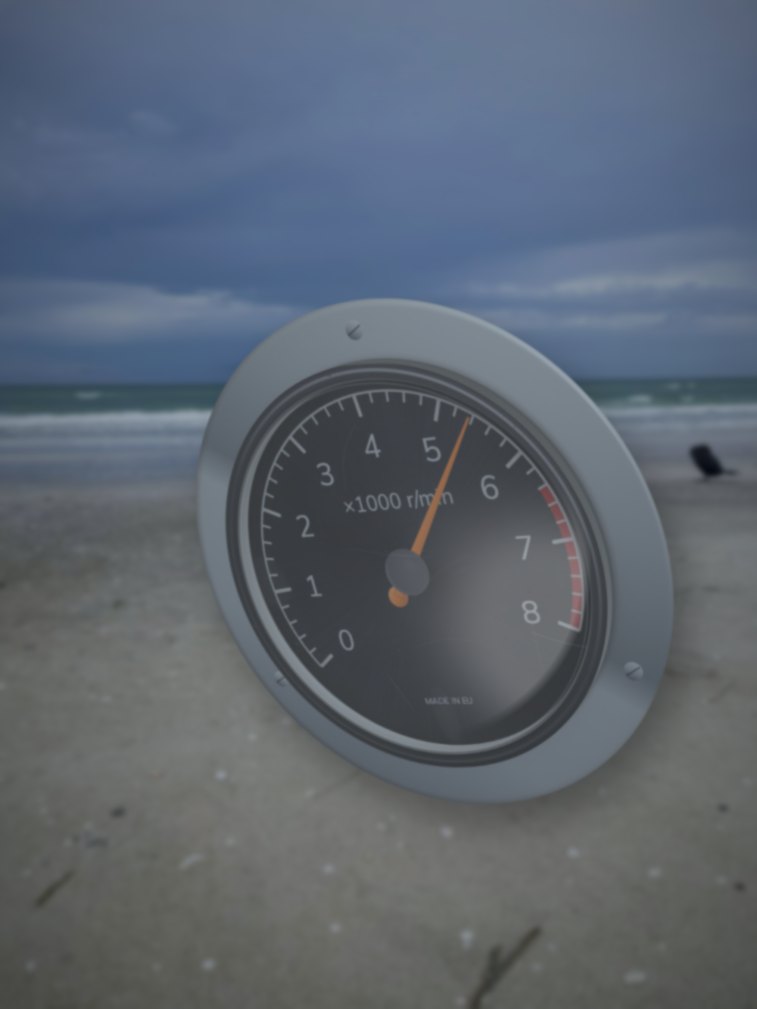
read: 5400 rpm
